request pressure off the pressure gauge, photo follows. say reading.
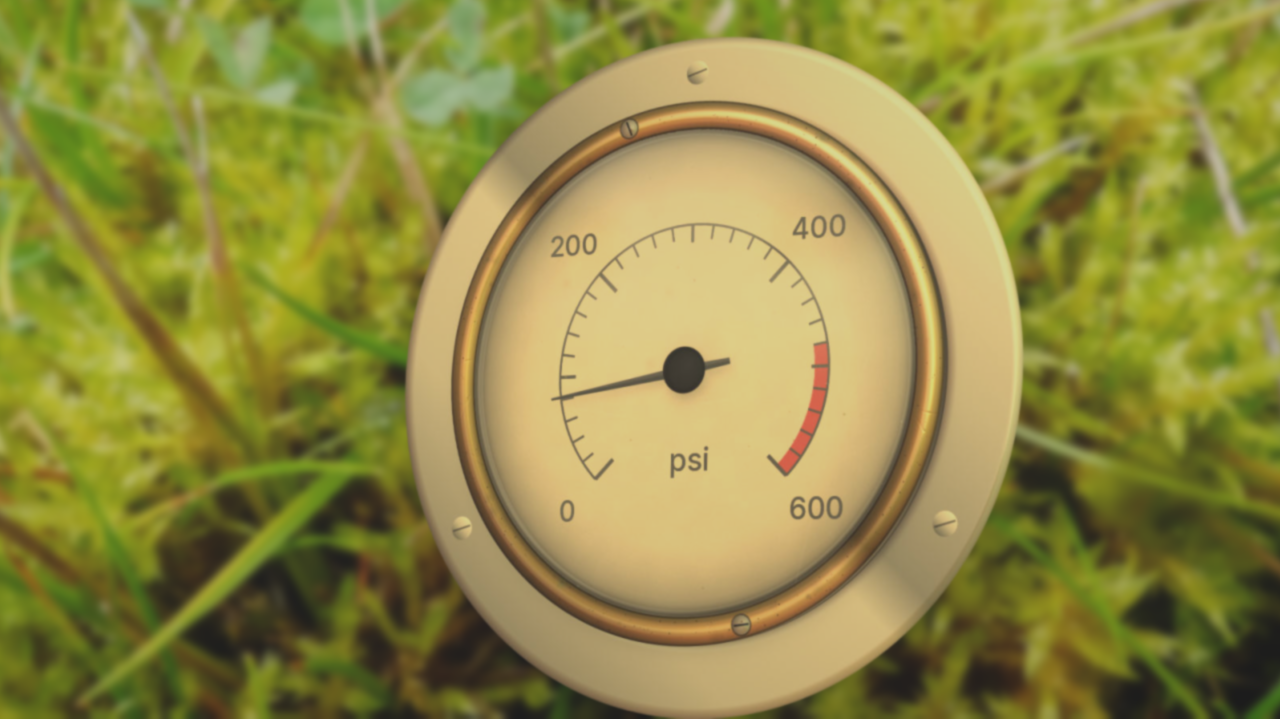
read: 80 psi
